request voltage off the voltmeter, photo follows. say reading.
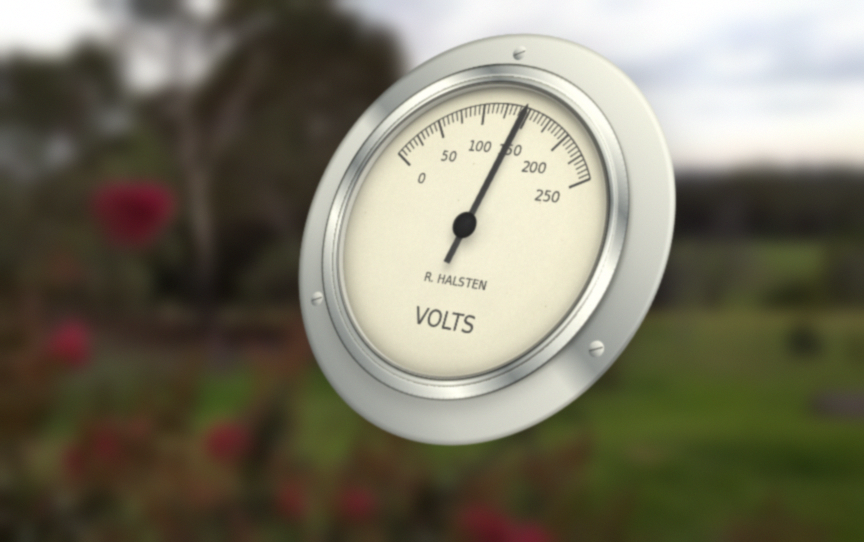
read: 150 V
